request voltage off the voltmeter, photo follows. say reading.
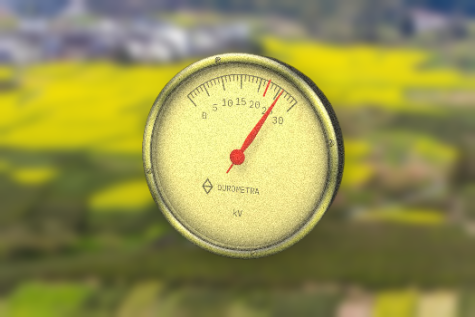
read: 26 kV
